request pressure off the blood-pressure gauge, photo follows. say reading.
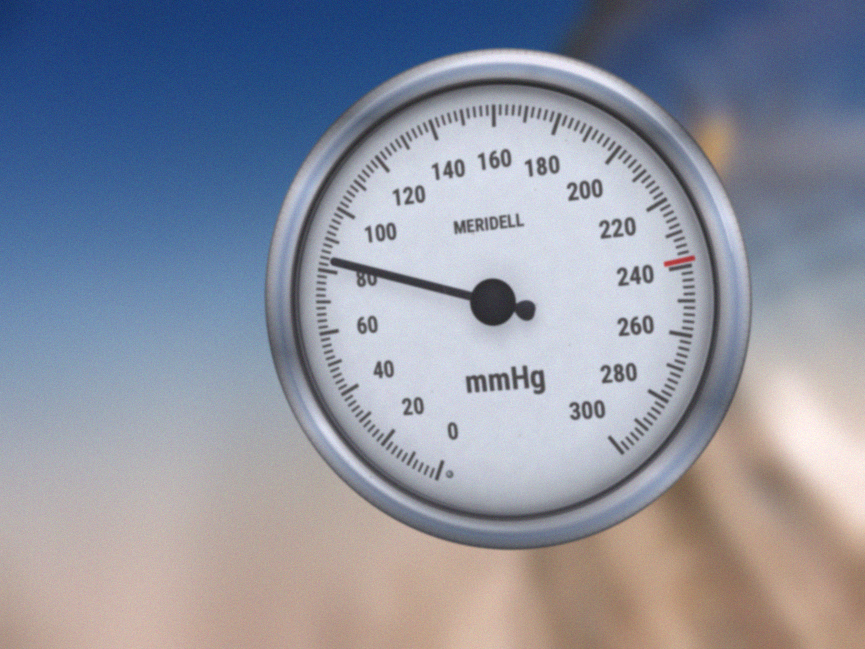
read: 84 mmHg
